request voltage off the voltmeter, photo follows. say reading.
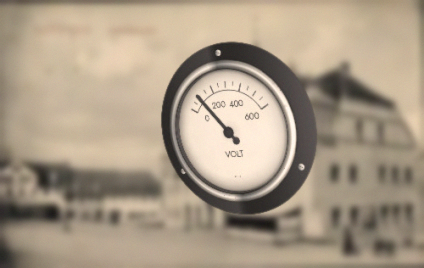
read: 100 V
